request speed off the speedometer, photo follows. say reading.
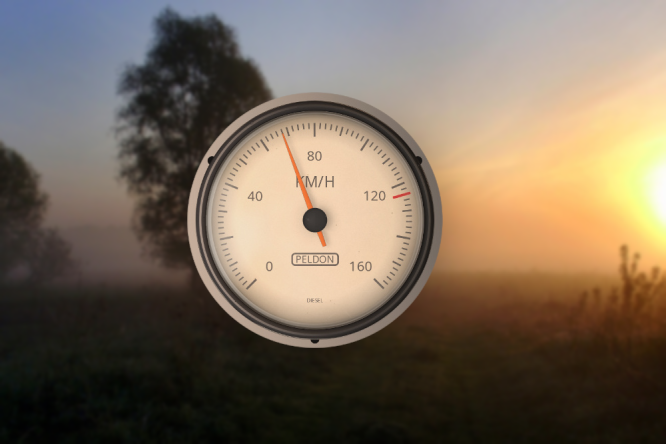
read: 68 km/h
